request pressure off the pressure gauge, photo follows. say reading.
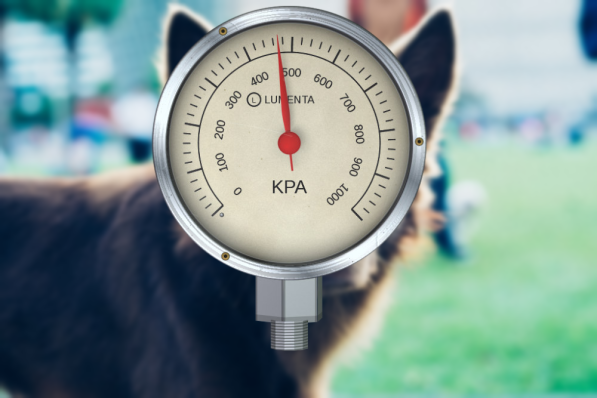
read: 470 kPa
